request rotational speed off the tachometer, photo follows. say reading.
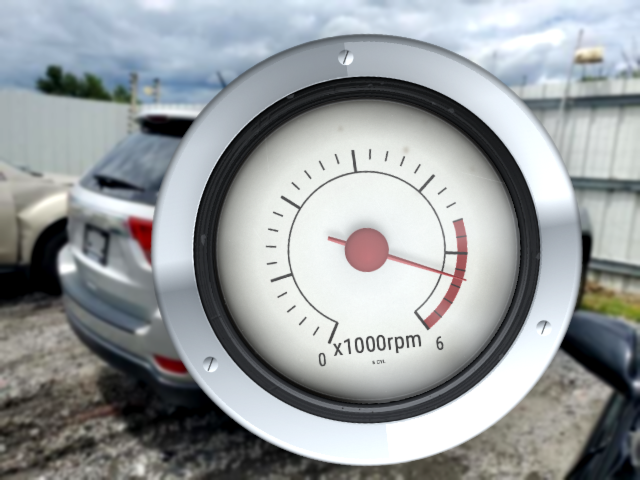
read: 5300 rpm
